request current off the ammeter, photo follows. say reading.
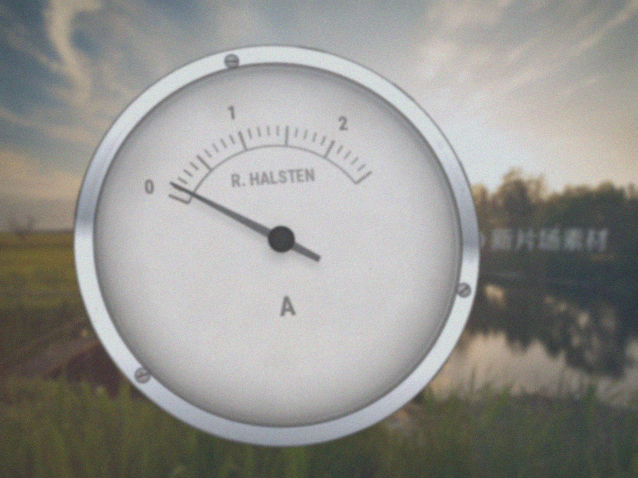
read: 0.1 A
